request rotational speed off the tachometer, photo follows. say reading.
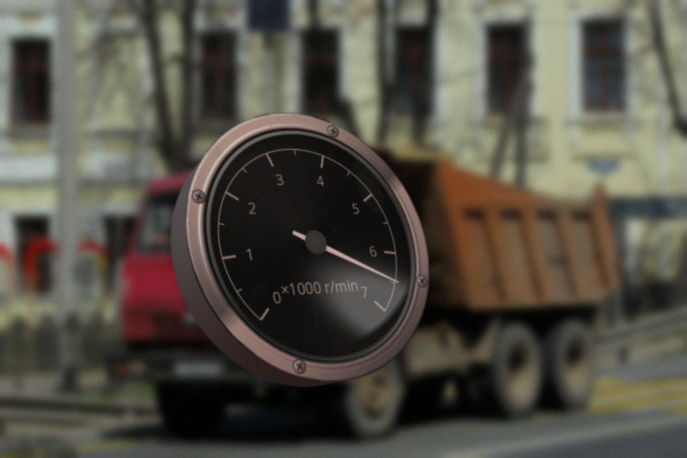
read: 6500 rpm
